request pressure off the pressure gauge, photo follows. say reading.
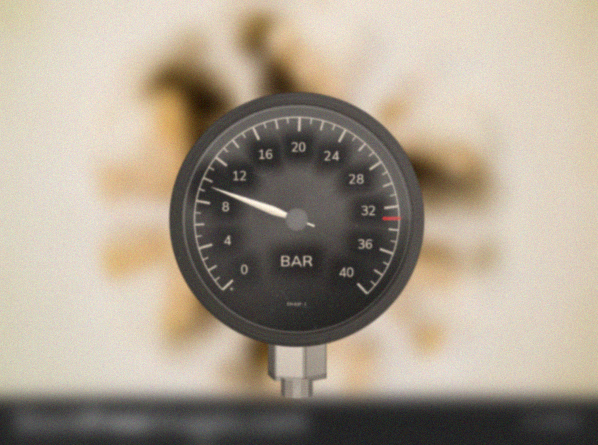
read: 9.5 bar
